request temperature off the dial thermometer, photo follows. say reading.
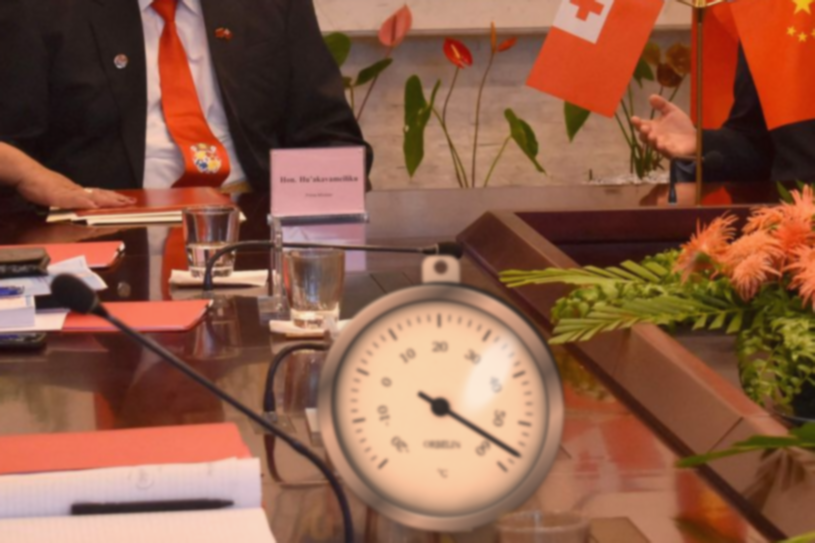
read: 56 °C
